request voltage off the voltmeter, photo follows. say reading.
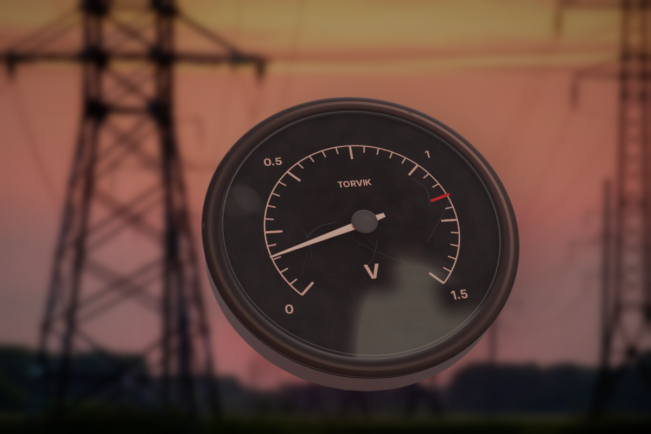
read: 0.15 V
